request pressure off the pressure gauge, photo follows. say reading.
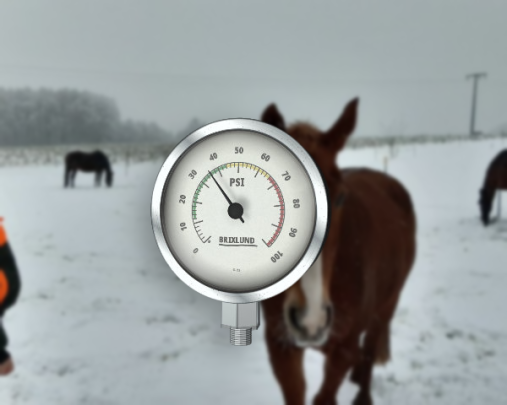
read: 36 psi
